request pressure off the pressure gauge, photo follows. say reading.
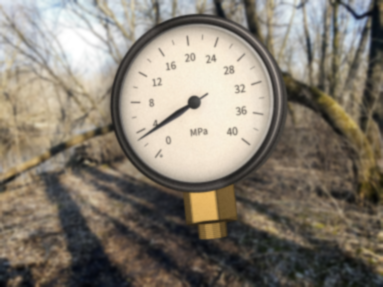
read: 3 MPa
